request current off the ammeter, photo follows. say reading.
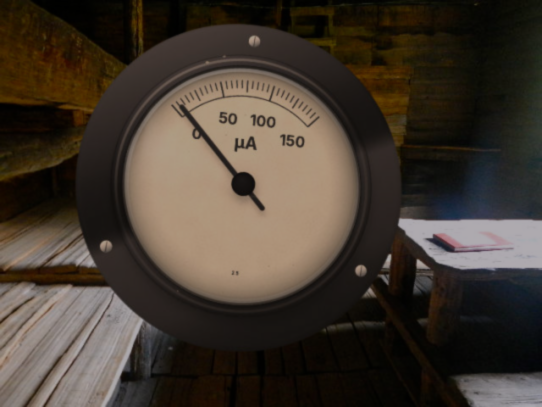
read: 5 µA
